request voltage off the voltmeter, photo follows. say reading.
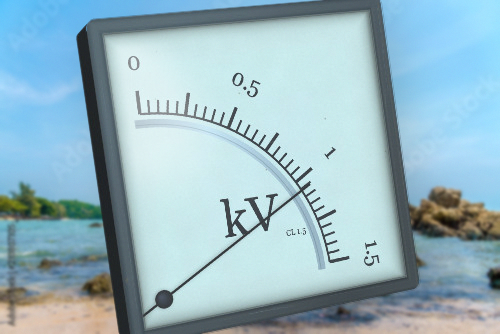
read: 1.05 kV
